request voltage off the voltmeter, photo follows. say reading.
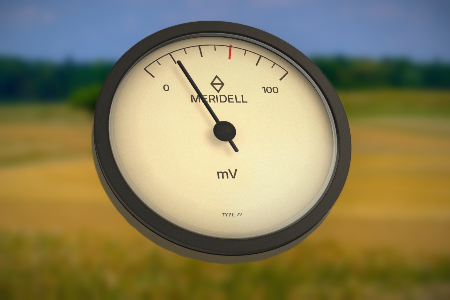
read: 20 mV
